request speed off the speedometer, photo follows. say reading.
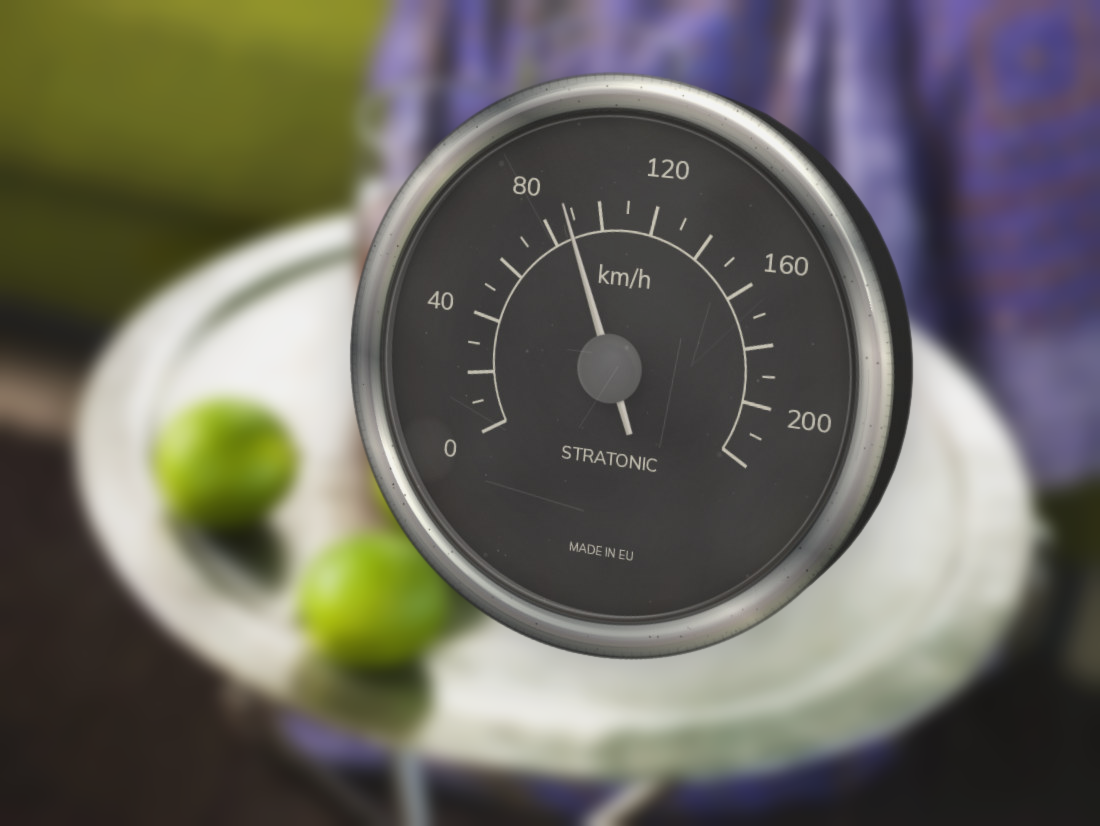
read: 90 km/h
